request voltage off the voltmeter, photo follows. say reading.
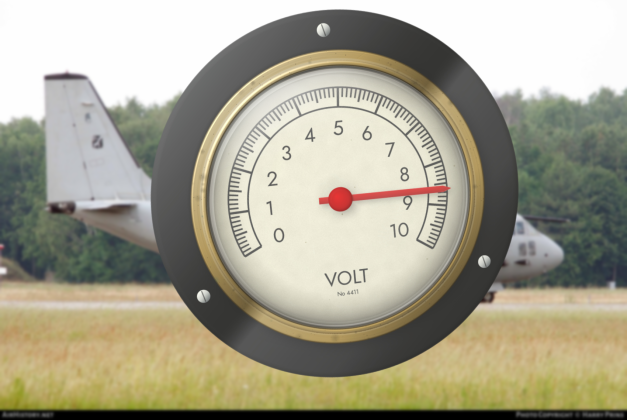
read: 8.6 V
